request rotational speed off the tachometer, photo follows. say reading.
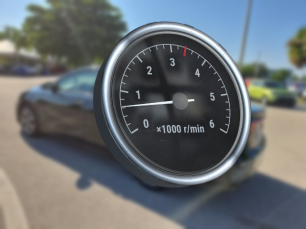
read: 600 rpm
